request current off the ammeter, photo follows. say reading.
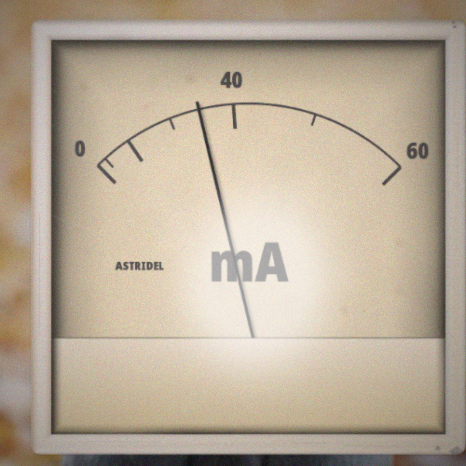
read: 35 mA
